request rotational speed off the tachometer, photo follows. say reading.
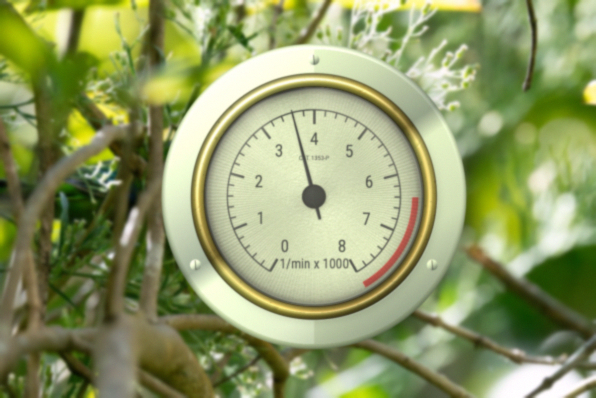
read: 3600 rpm
